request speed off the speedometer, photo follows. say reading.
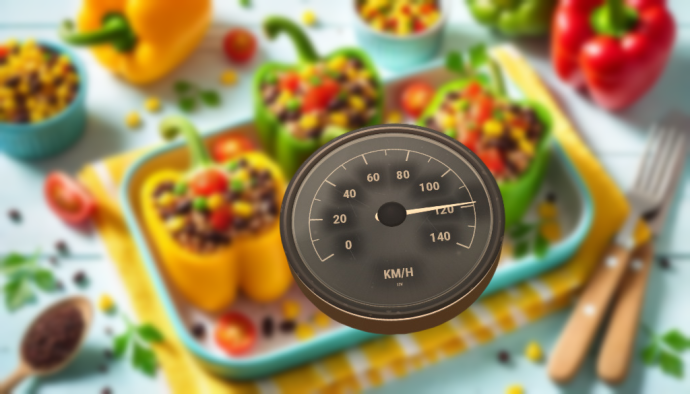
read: 120 km/h
